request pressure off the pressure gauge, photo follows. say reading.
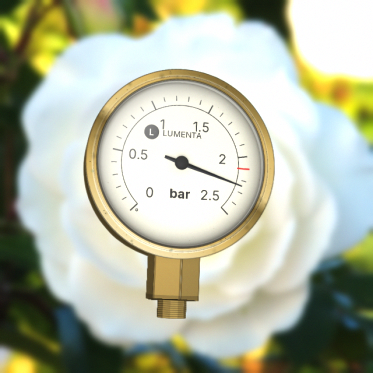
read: 2.25 bar
